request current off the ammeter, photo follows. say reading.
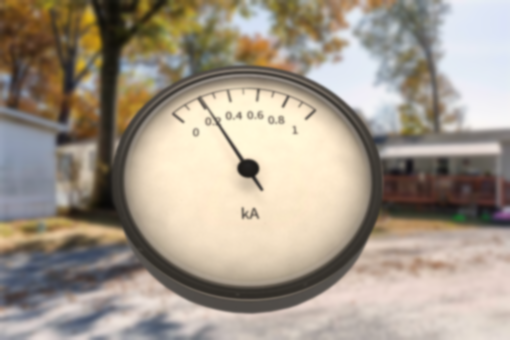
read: 0.2 kA
